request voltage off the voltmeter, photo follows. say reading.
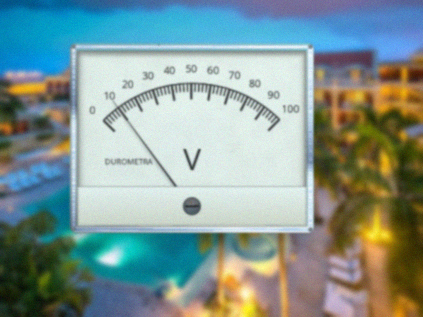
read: 10 V
